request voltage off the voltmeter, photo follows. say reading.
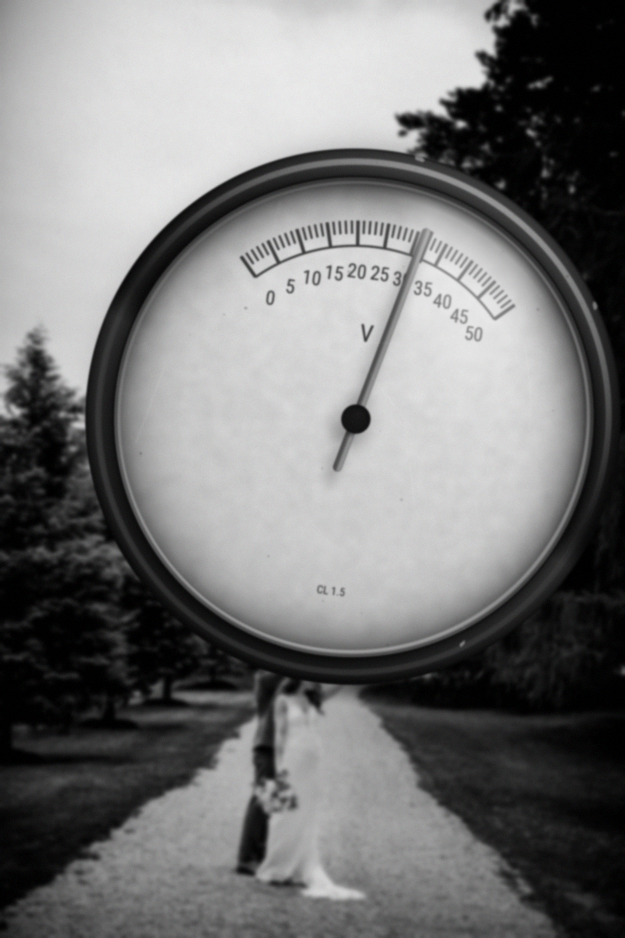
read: 31 V
